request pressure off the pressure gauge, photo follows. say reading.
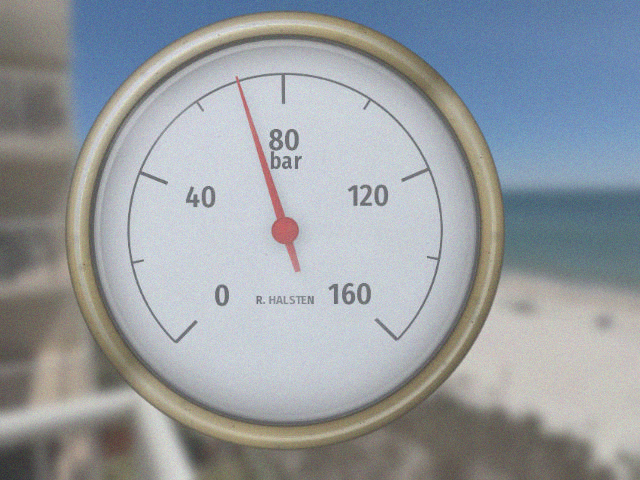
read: 70 bar
